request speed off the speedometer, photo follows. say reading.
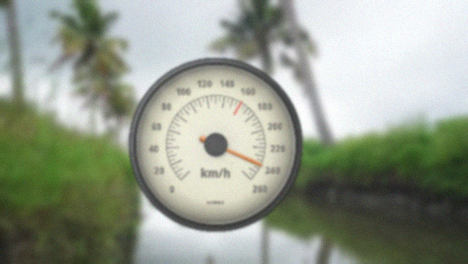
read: 240 km/h
